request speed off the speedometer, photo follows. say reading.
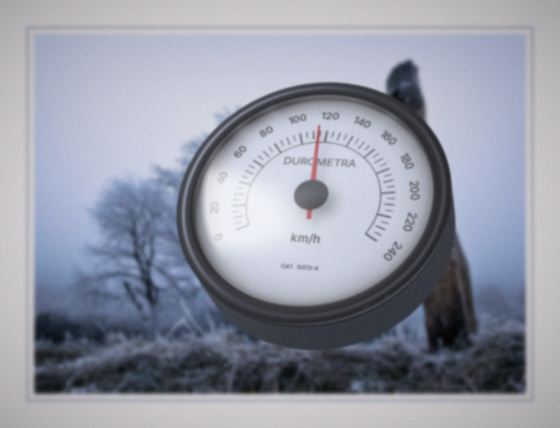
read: 115 km/h
